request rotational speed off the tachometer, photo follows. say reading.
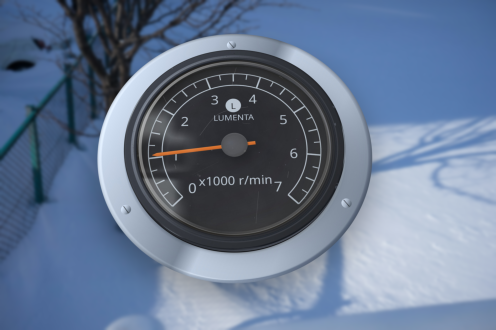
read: 1000 rpm
